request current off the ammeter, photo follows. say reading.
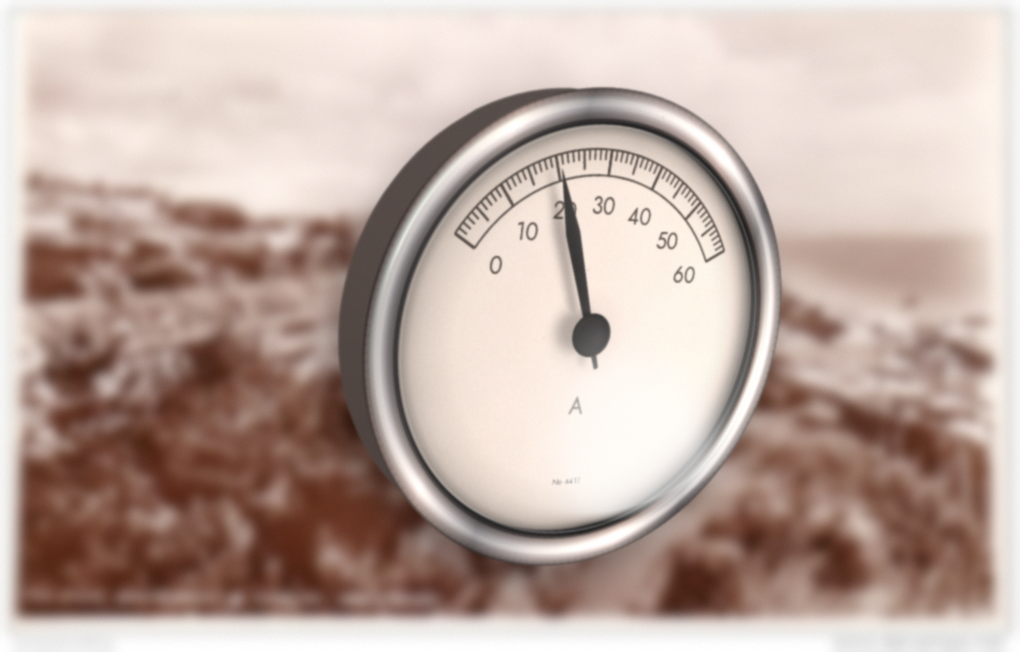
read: 20 A
